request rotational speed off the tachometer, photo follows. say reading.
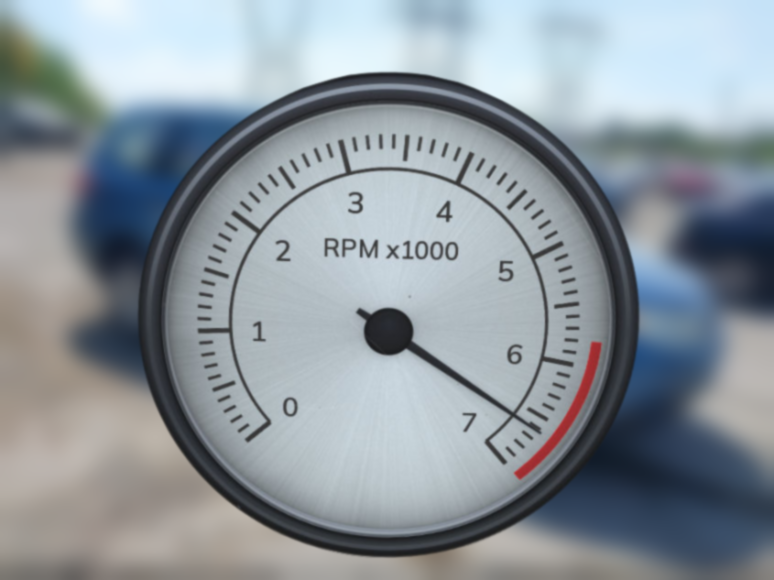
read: 6600 rpm
